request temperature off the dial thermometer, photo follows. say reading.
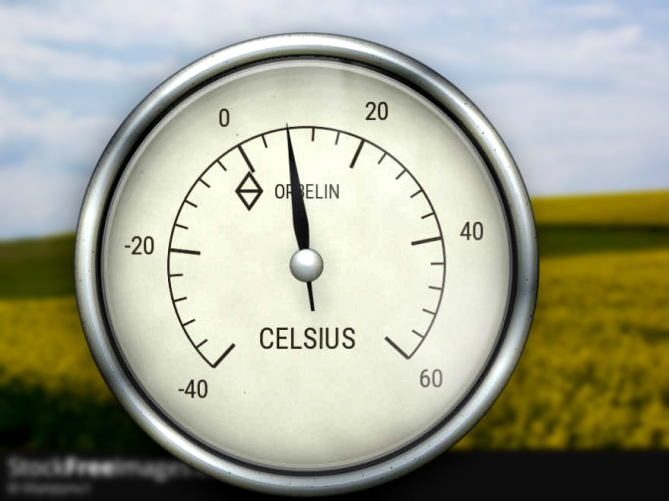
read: 8 °C
